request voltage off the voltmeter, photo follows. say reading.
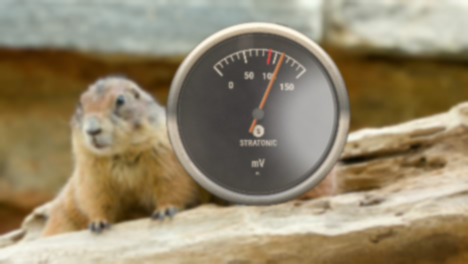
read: 110 mV
